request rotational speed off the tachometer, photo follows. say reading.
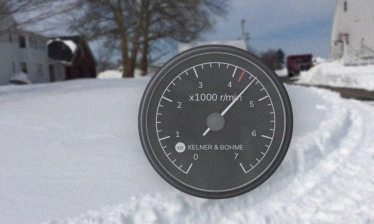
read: 4500 rpm
